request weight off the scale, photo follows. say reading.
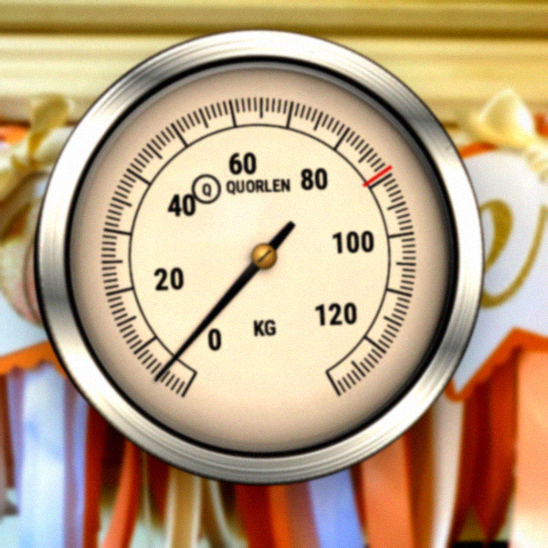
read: 5 kg
